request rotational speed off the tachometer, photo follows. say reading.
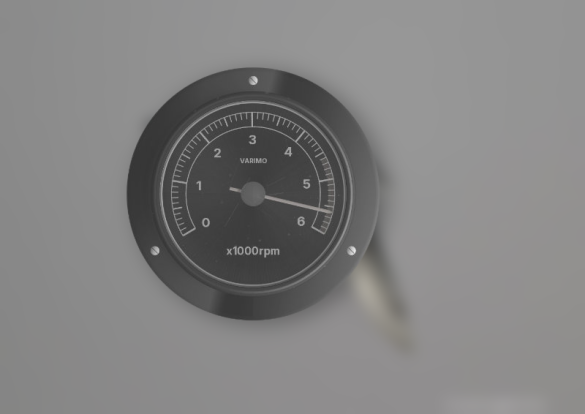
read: 5600 rpm
